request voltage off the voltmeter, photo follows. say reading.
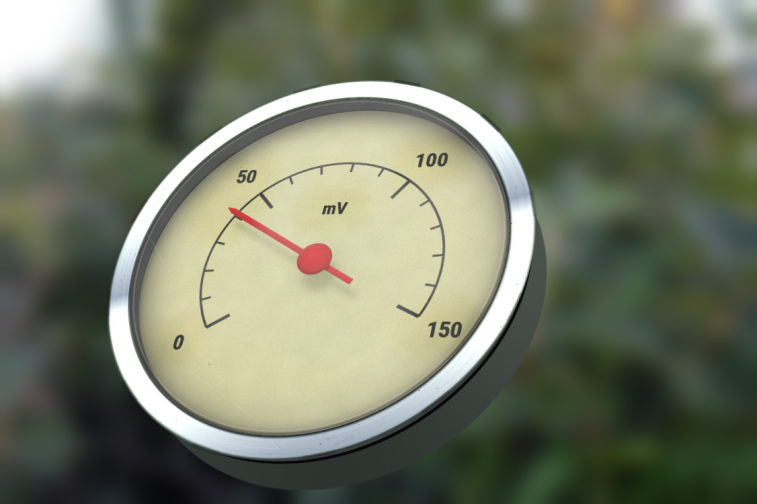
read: 40 mV
